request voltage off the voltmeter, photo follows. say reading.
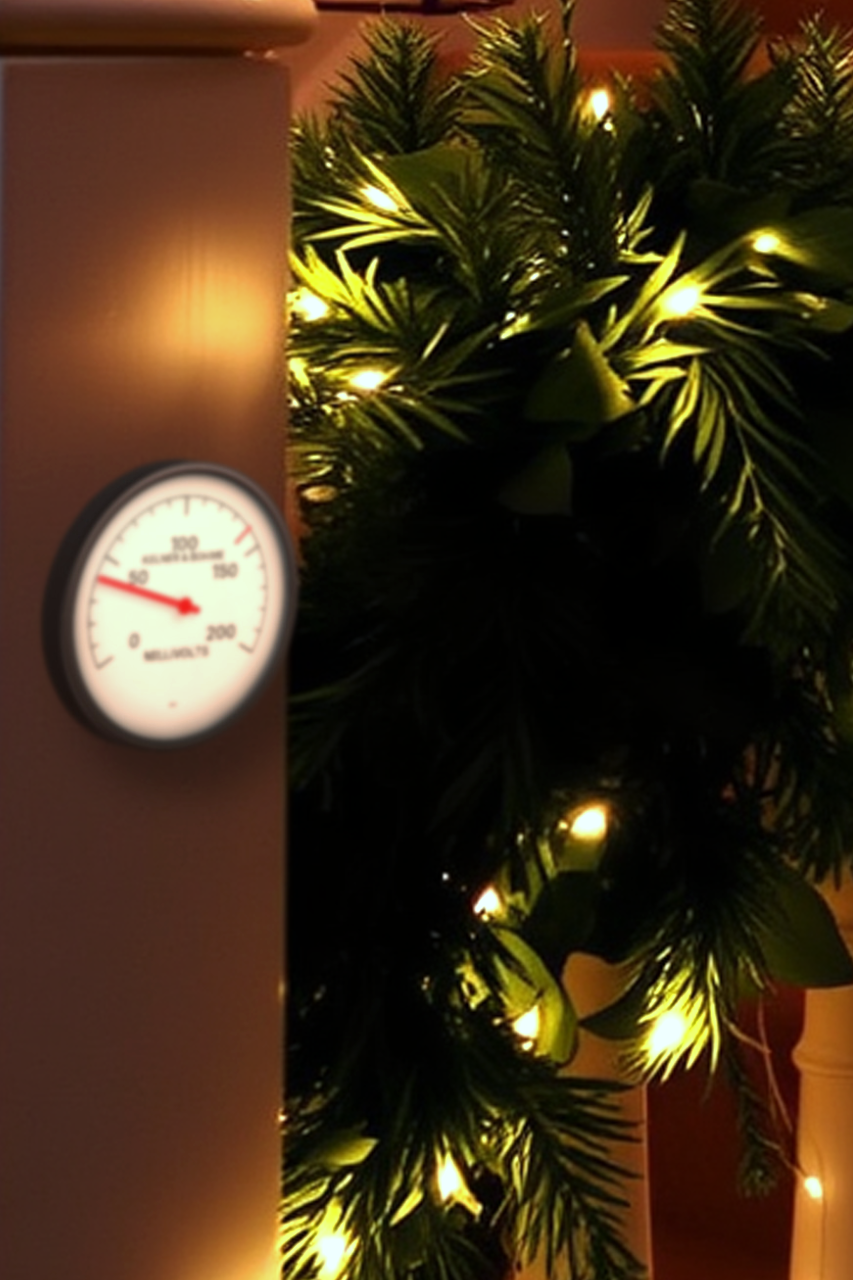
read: 40 mV
